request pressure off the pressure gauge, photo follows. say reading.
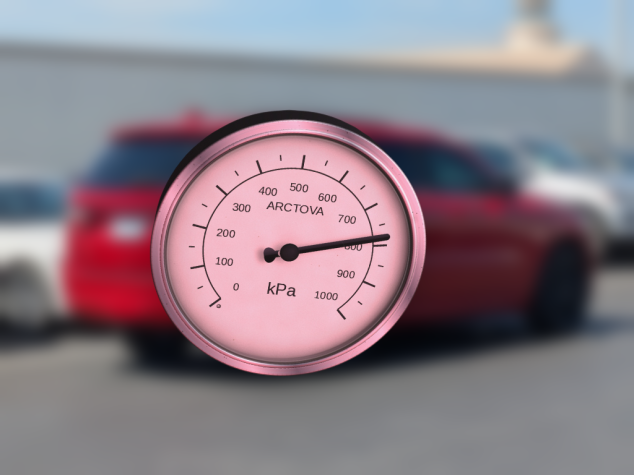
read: 775 kPa
